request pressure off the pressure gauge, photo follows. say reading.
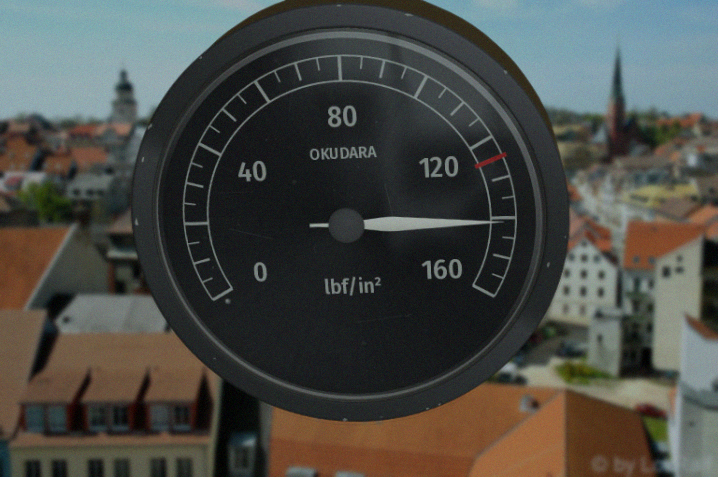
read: 140 psi
